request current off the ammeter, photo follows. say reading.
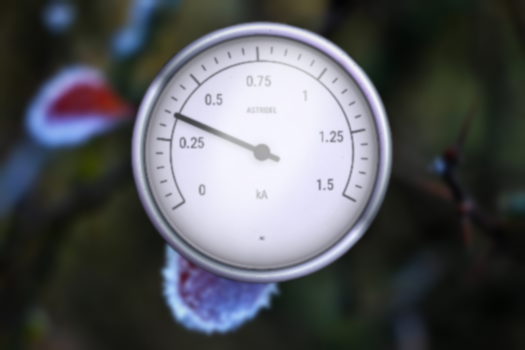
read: 0.35 kA
